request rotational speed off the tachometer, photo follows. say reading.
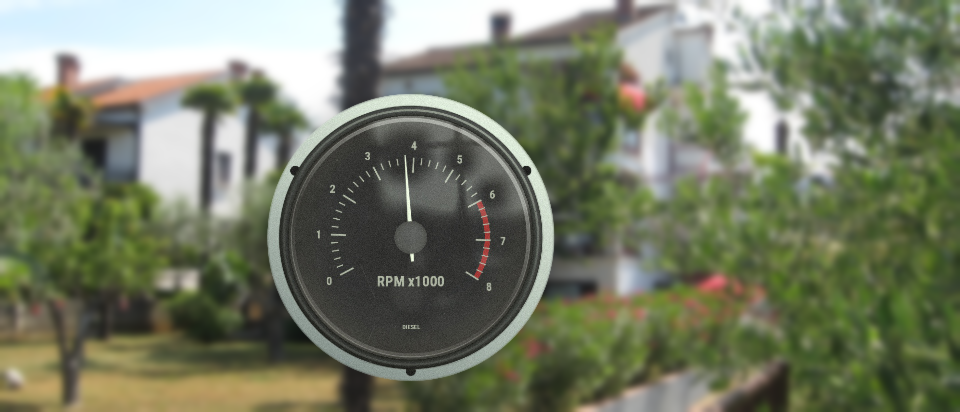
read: 3800 rpm
